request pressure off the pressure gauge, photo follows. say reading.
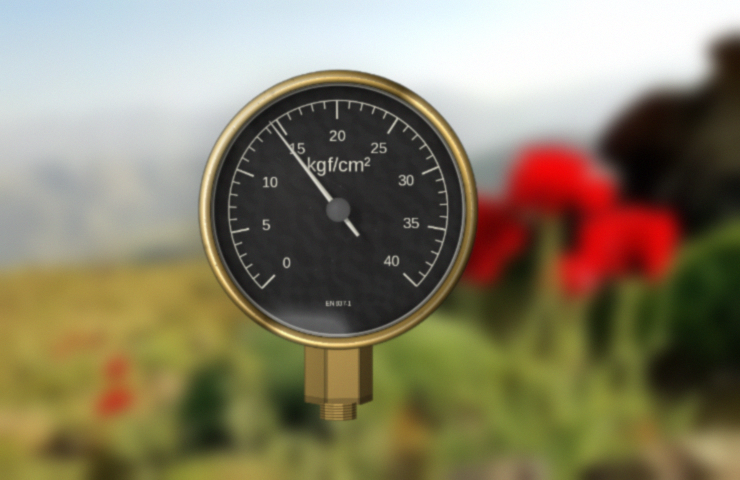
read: 14.5 kg/cm²
